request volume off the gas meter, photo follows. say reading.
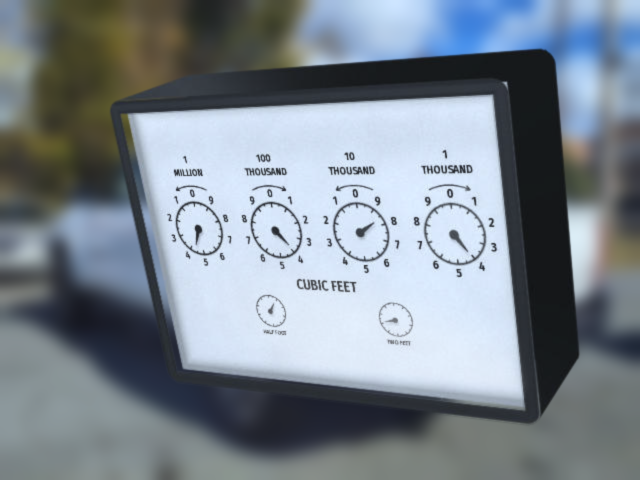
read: 438400 ft³
